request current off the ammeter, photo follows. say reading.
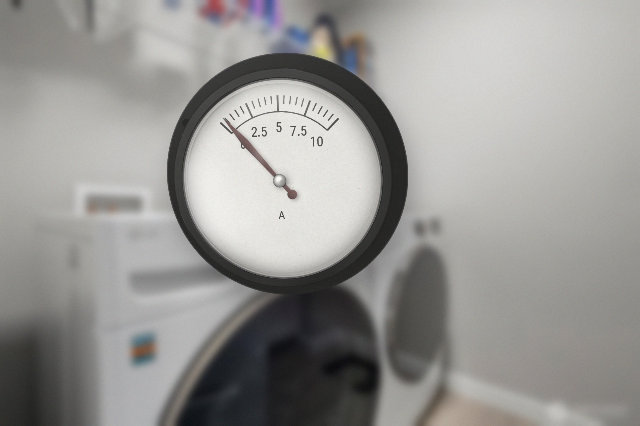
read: 0.5 A
